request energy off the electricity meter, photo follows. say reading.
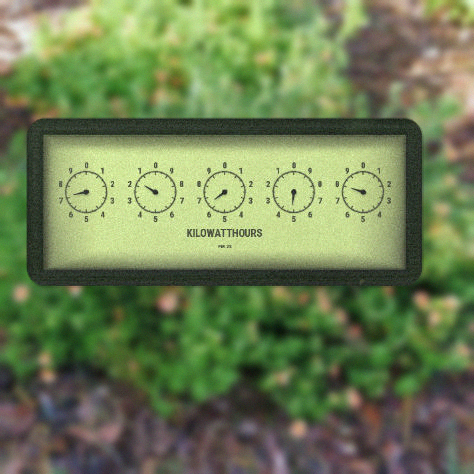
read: 71648 kWh
